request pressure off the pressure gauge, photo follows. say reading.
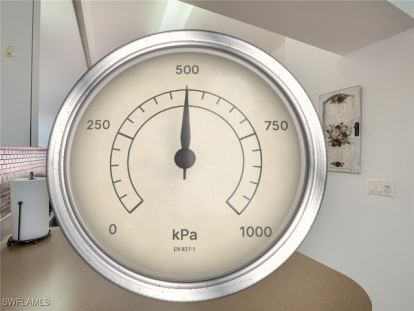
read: 500 kPa
